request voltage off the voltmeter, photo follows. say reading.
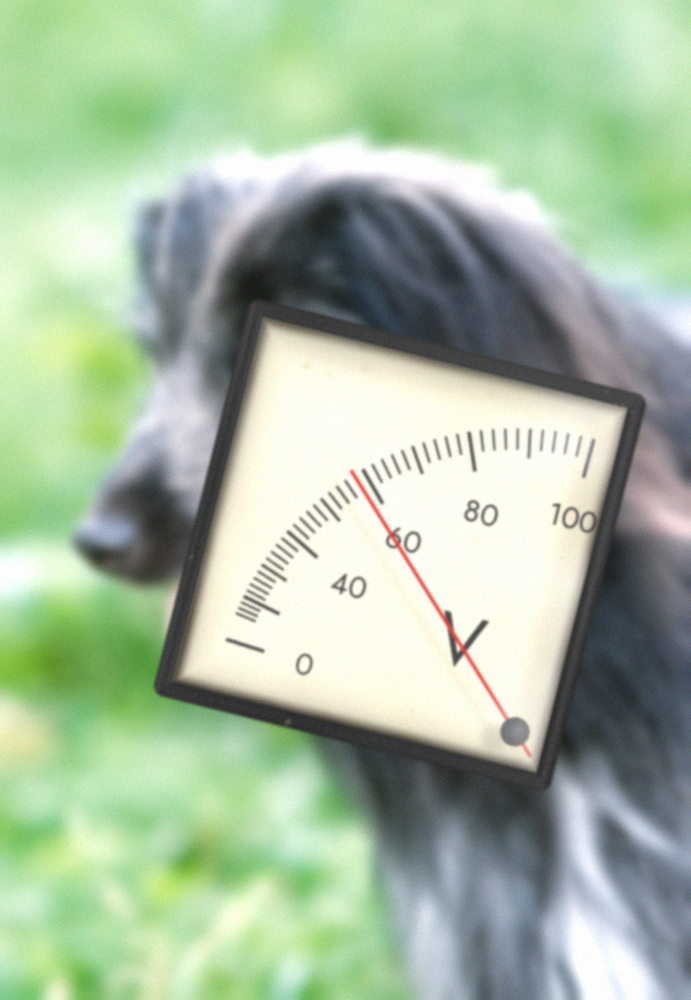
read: 58 V
